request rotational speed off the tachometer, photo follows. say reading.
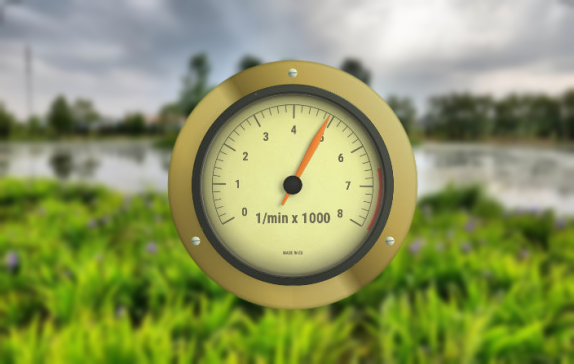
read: 4900 rpm
